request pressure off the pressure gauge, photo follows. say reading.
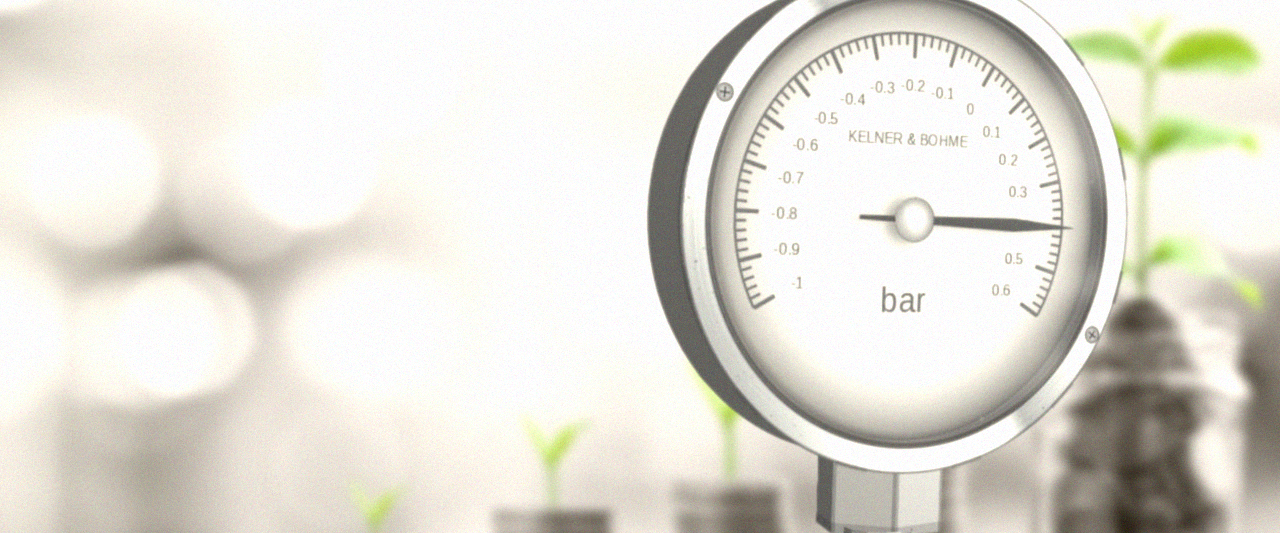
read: 0.4 bar
